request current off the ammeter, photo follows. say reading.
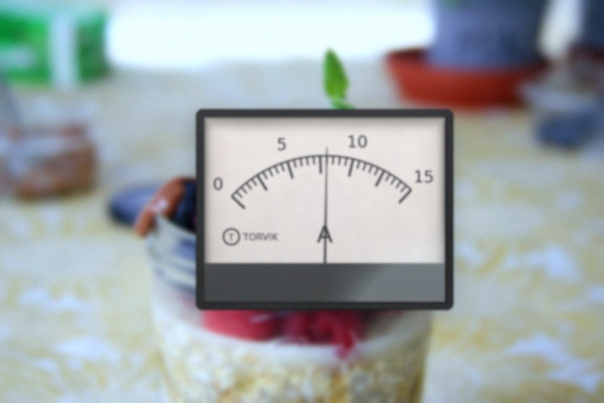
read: 8 A
